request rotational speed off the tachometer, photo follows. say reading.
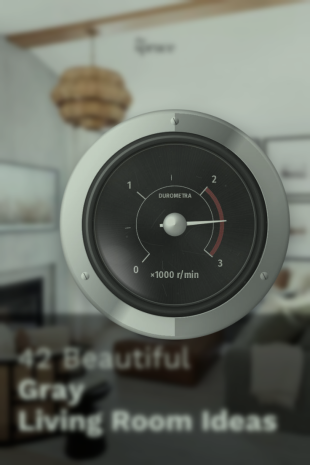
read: 2500 rpm
